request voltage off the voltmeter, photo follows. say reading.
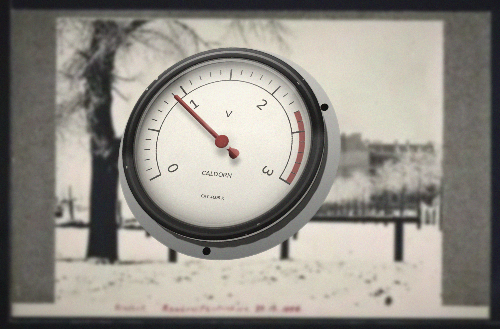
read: 0.9 V
